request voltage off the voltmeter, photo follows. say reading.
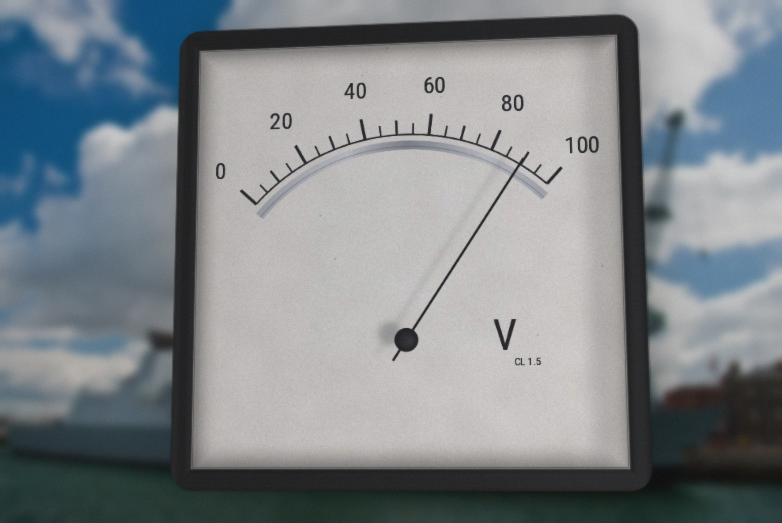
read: 90 V
